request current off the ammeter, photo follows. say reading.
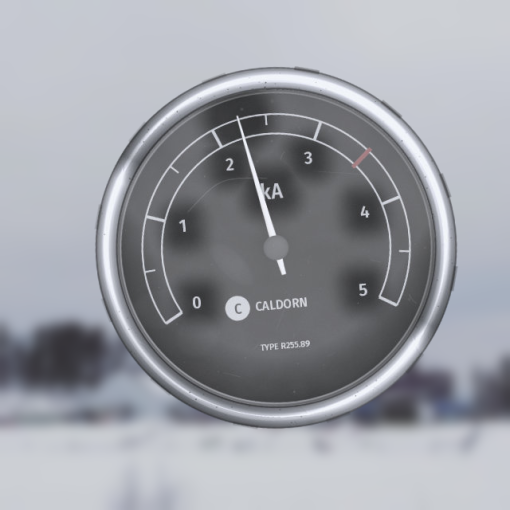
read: 2.25 kA
